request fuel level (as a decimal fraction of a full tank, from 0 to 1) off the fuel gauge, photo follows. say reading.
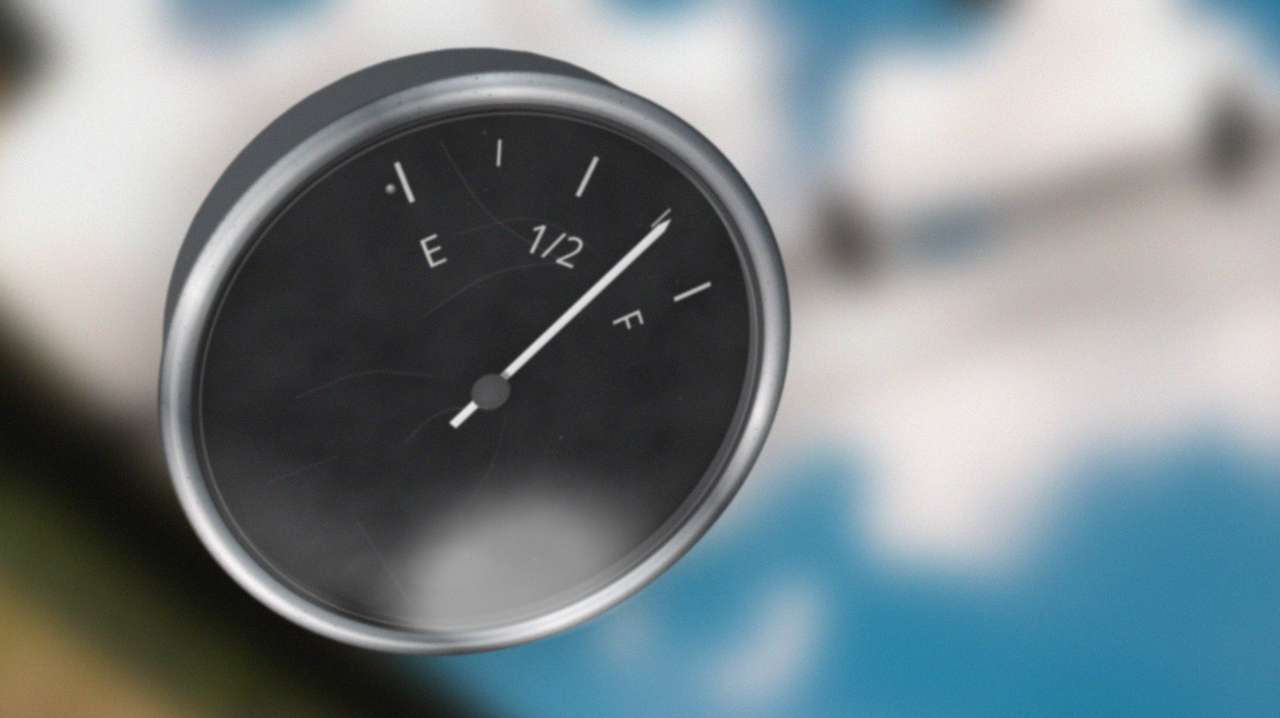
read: 0.75
